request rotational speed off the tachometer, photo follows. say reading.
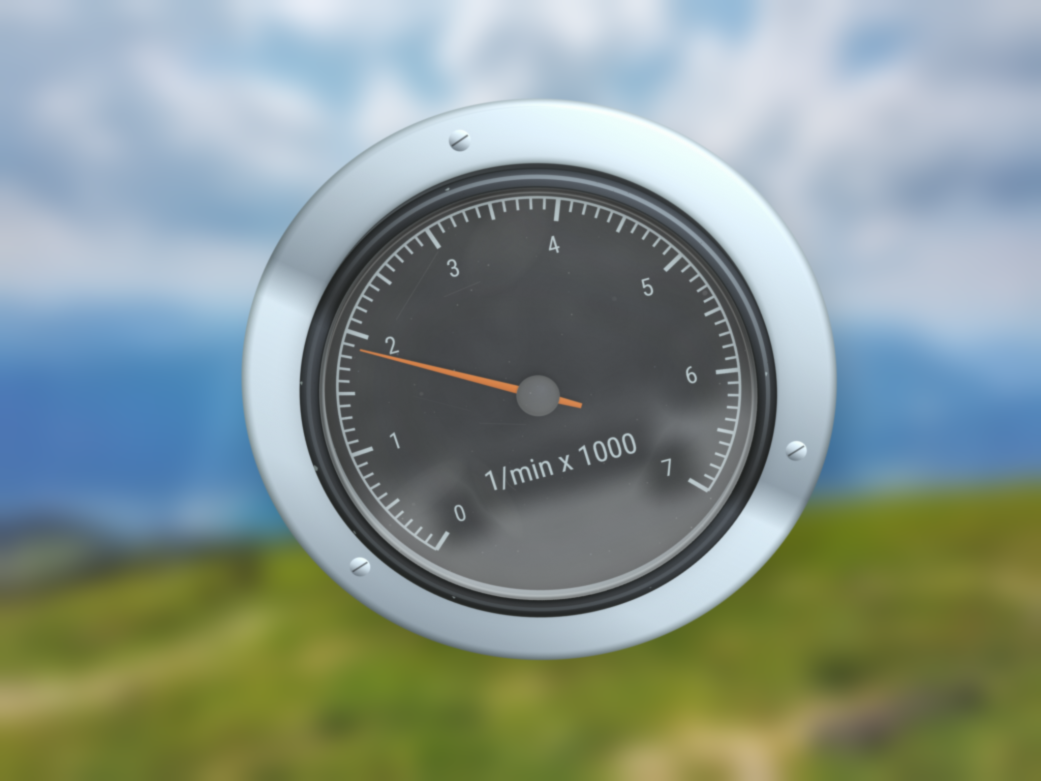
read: 1900 rpm
